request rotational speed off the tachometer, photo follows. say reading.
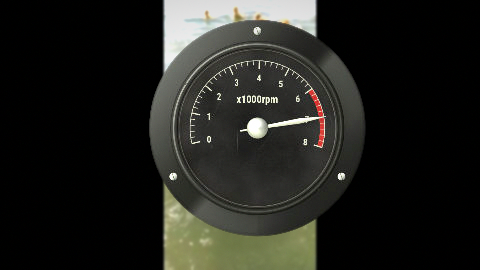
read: 7000 rpm
